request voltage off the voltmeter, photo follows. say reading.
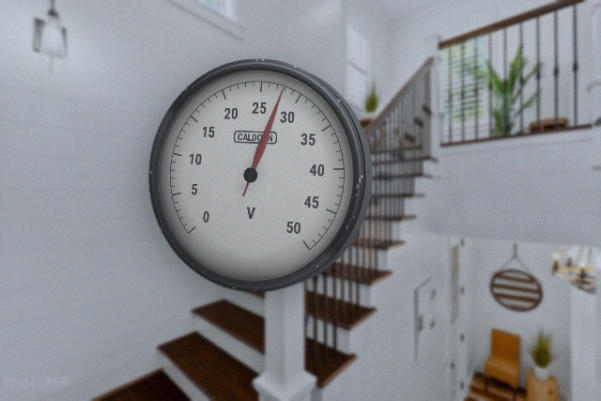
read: 28 V
